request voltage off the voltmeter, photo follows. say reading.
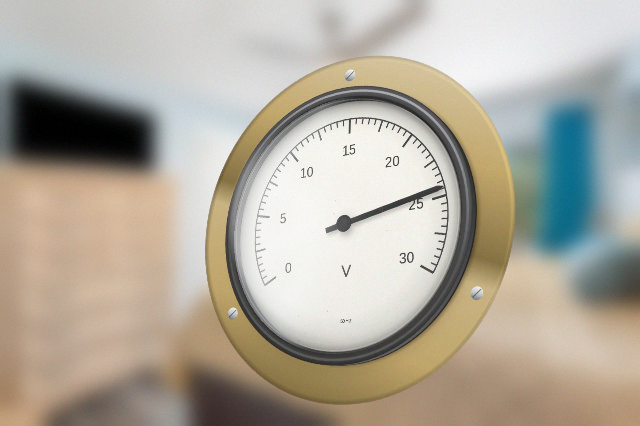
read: 24.5 V
